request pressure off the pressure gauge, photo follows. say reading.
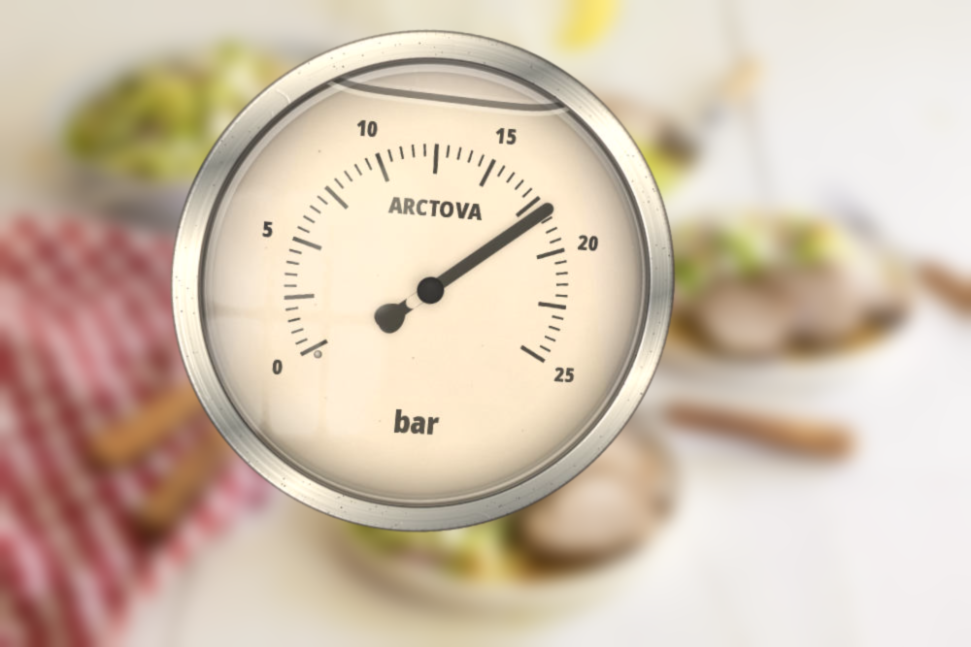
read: 18 bar
